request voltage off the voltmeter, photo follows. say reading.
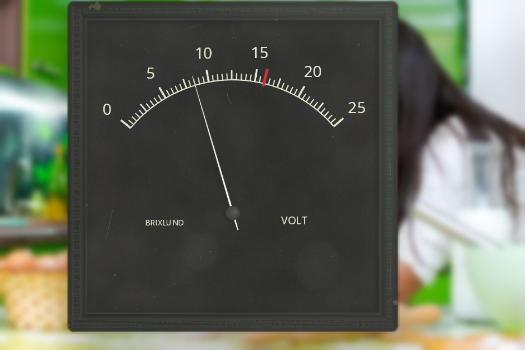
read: 8.5 V
